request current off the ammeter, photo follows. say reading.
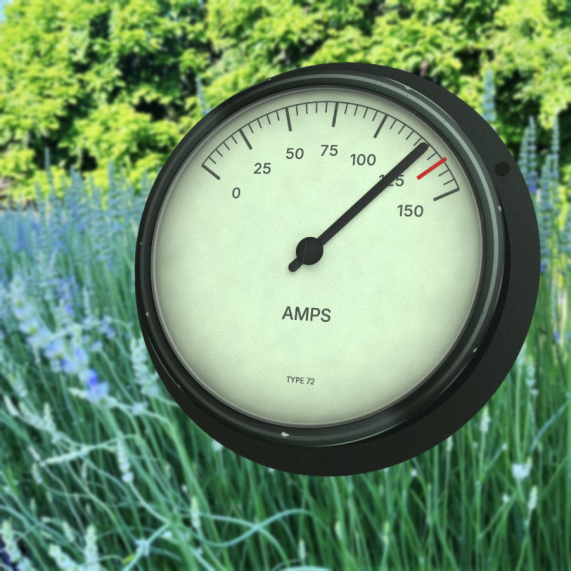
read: 125 A
